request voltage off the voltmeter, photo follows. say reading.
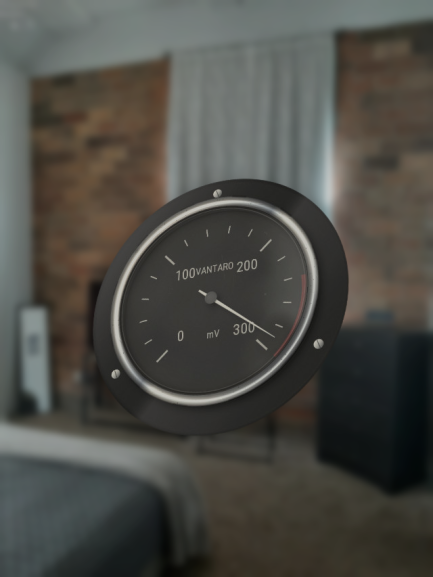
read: 290 mV
